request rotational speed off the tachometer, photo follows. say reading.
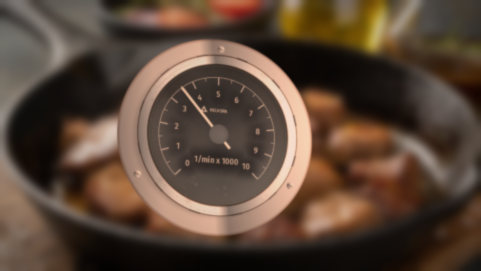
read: 3500 rpm
